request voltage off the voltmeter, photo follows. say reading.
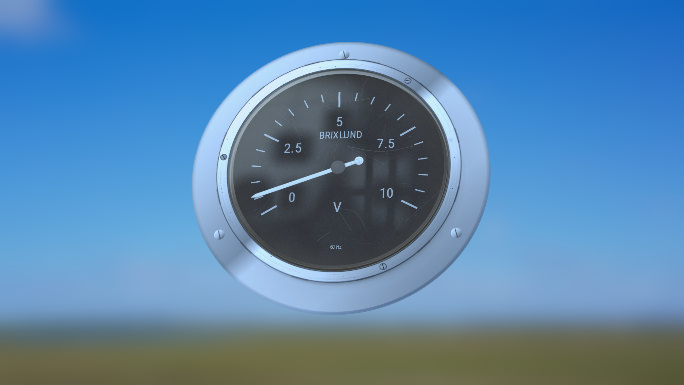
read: 0.5 V
